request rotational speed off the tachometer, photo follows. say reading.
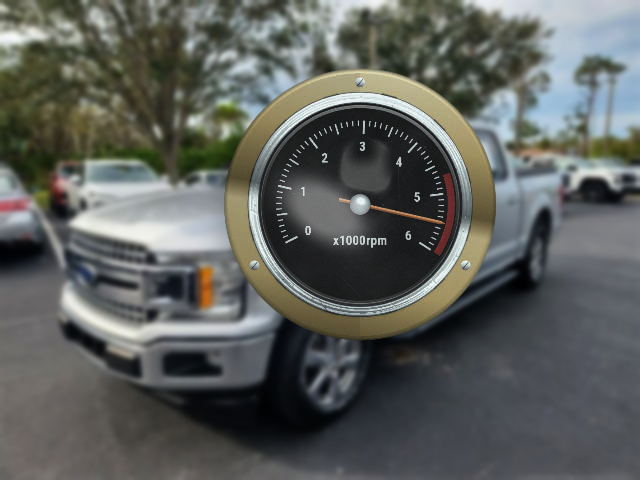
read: 5500 rpm
